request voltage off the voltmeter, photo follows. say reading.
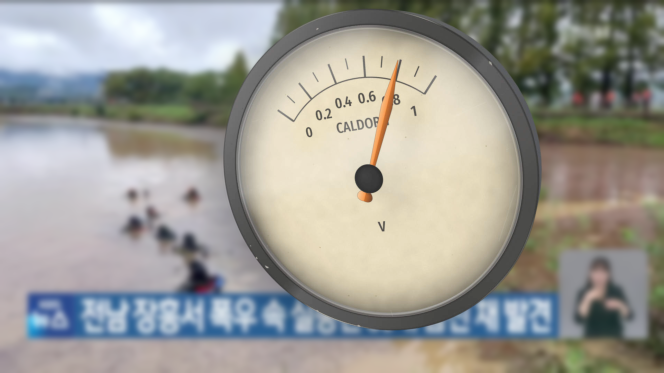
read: 0.8 V
